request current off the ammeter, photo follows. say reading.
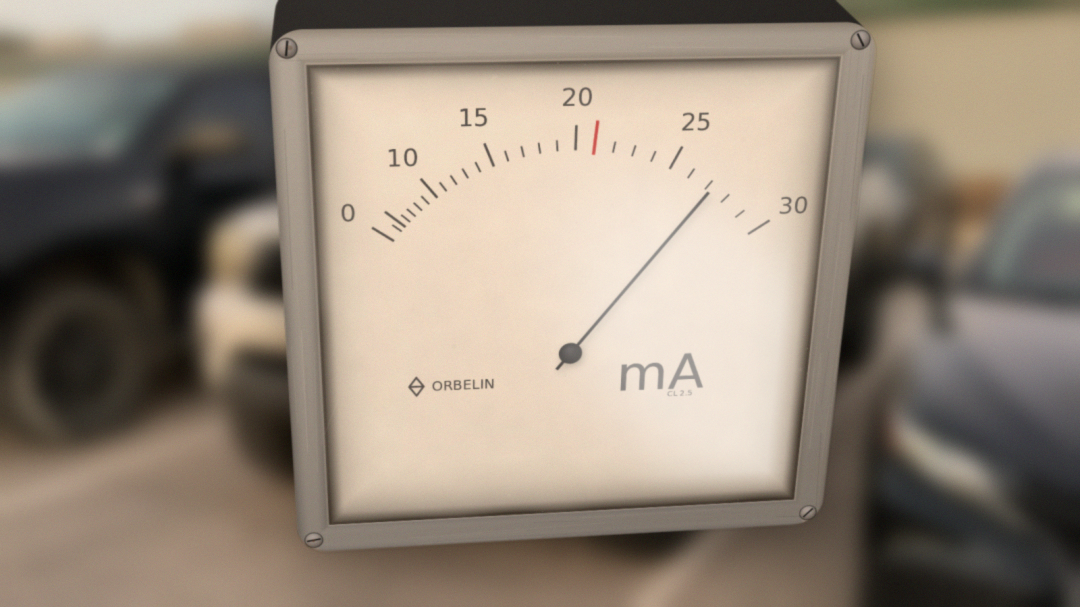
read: 27 mA
